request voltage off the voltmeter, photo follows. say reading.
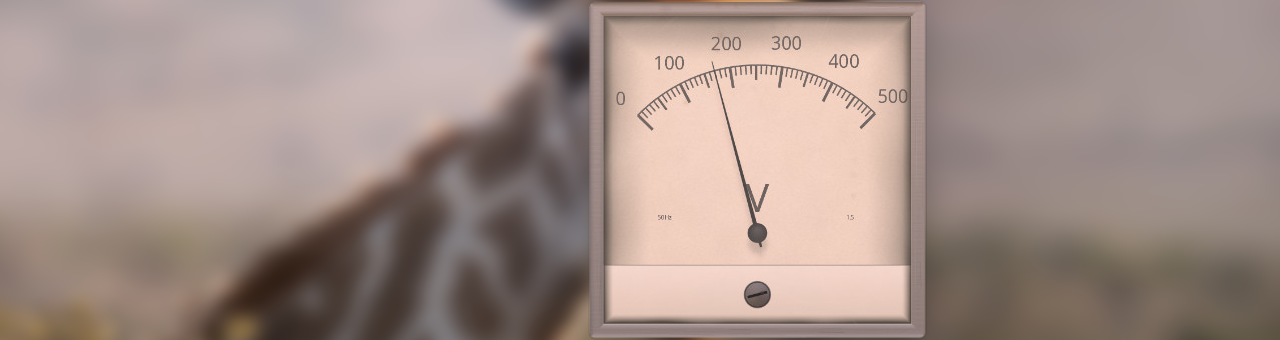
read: 170 V
